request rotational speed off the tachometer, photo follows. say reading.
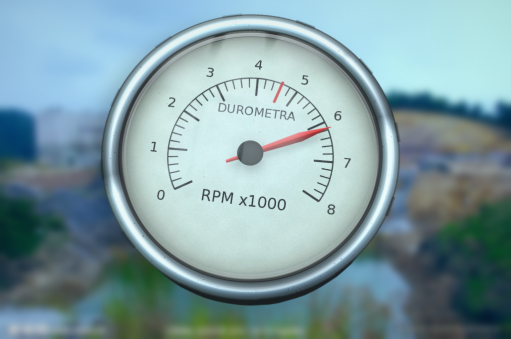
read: 6200 rpm
